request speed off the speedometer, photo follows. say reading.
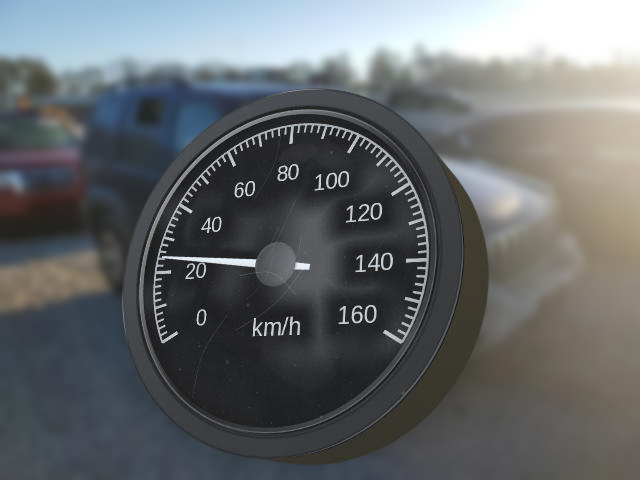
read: 24 km/h
